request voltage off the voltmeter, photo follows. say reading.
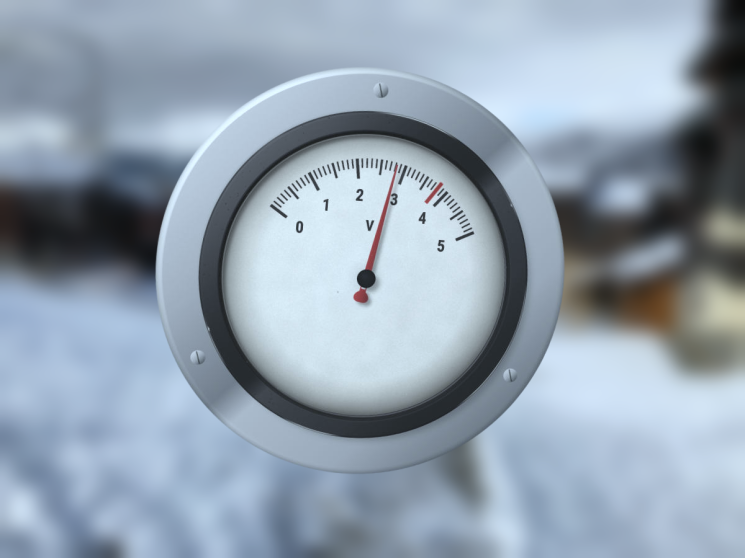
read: 2.8 V
